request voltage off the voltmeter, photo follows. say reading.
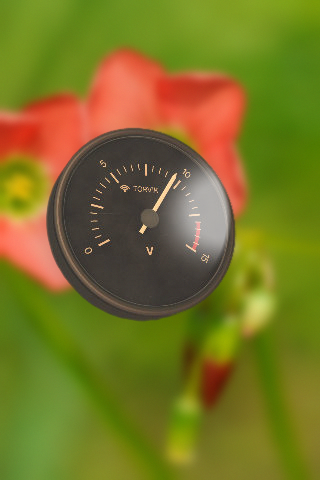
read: 9.5 V
